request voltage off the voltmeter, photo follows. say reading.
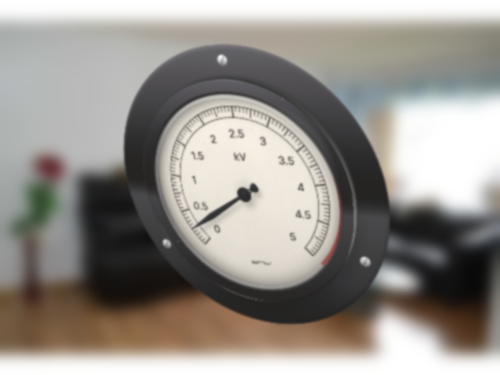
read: 0.25 kV
